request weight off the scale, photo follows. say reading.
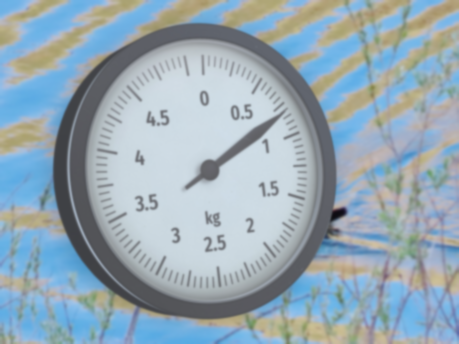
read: 0.8 kg
